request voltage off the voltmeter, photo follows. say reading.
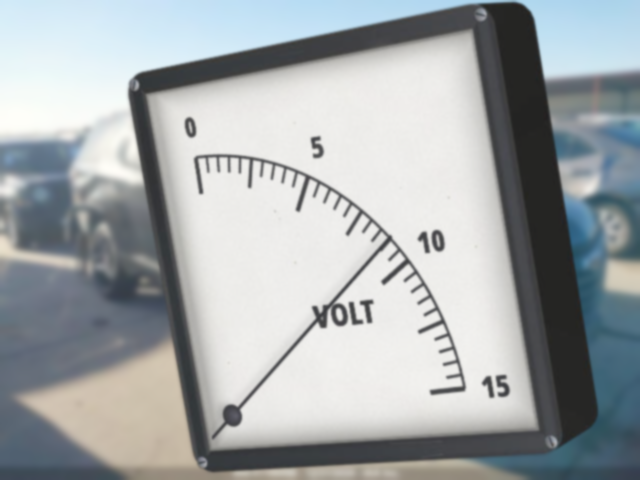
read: 9 V
